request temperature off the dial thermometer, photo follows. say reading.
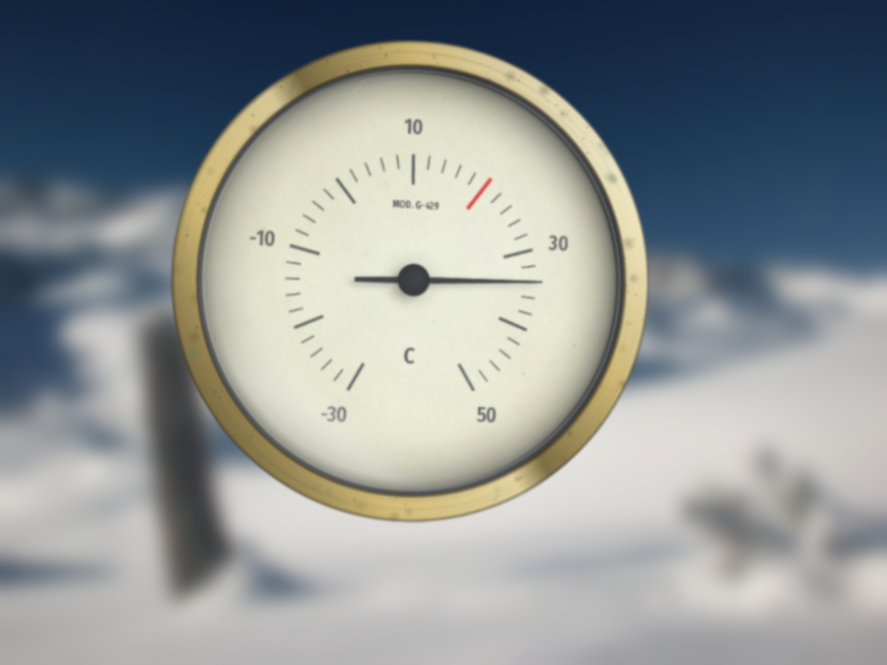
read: 34 °C
